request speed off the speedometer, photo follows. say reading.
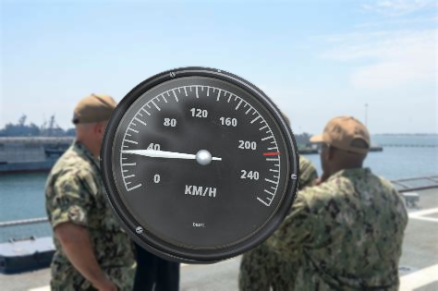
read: 30 km/h
